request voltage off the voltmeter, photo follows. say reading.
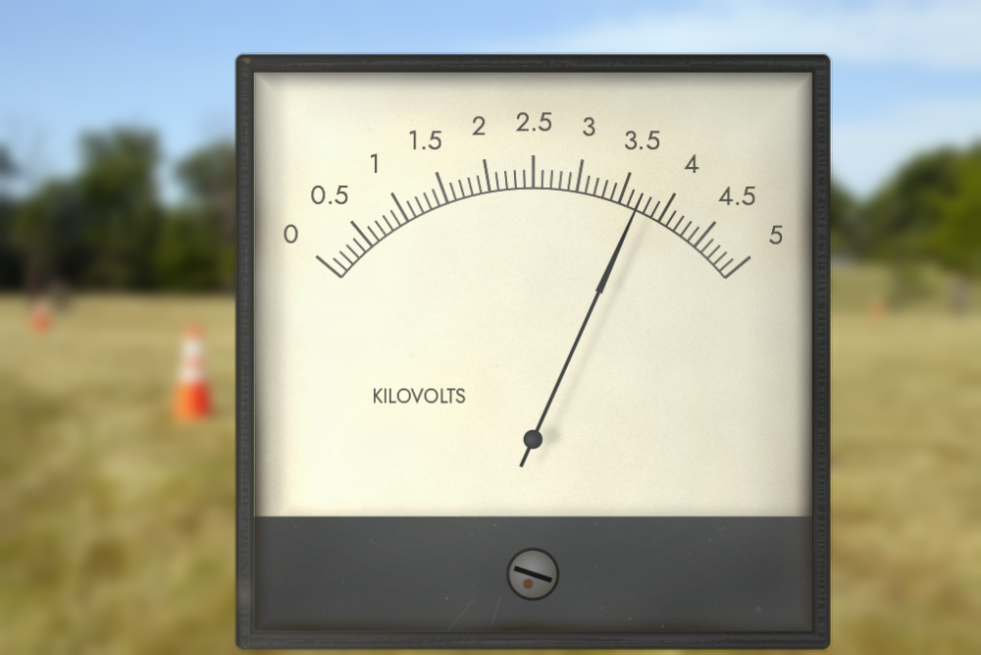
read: 3.7 kV
